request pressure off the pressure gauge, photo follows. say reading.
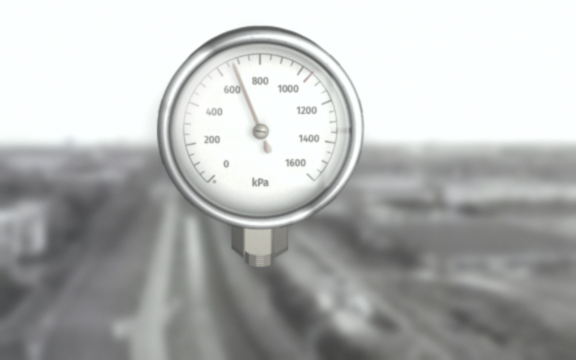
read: 675 kPa
